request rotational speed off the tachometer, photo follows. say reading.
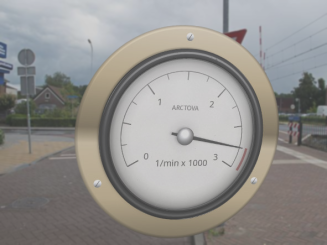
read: 2750 rpm
